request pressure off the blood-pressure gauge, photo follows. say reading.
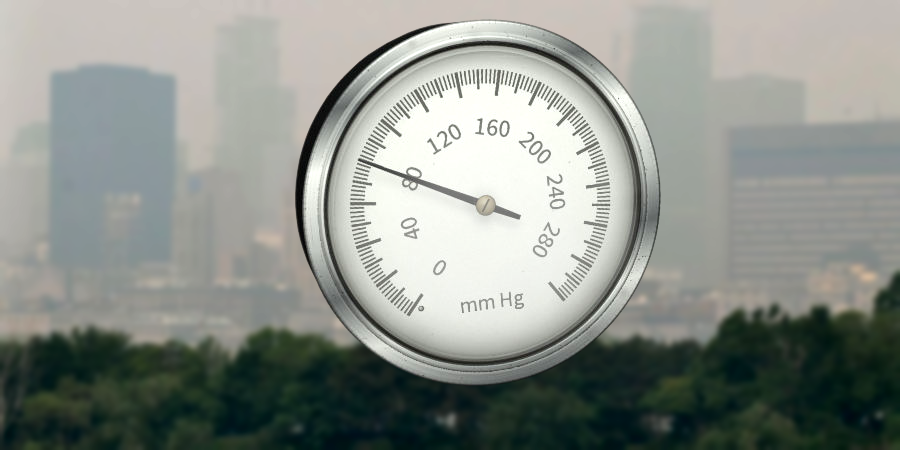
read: 80 mmHg
